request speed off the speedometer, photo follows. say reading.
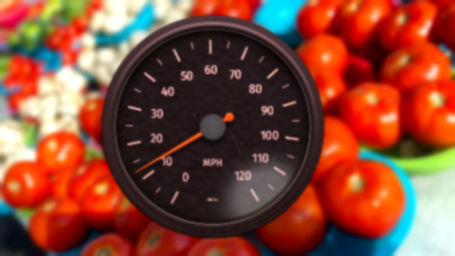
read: 12.5 mph
